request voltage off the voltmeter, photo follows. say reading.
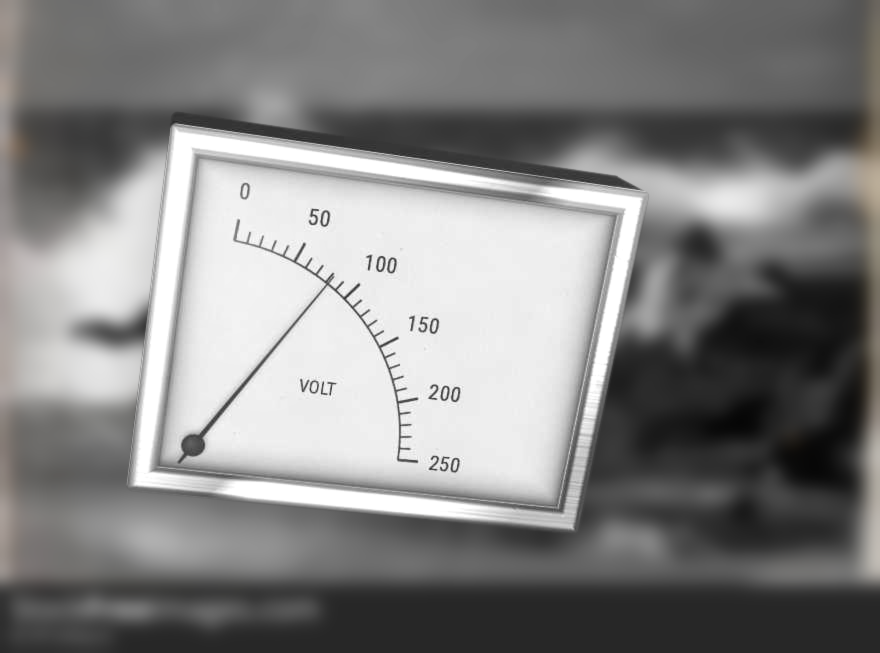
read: 80 V
